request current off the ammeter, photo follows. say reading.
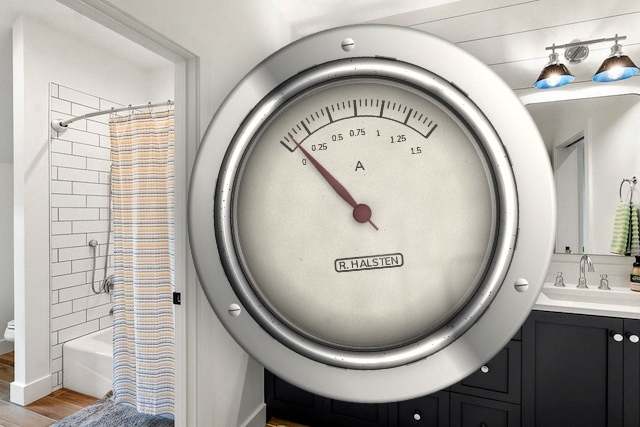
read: 0.1 A
